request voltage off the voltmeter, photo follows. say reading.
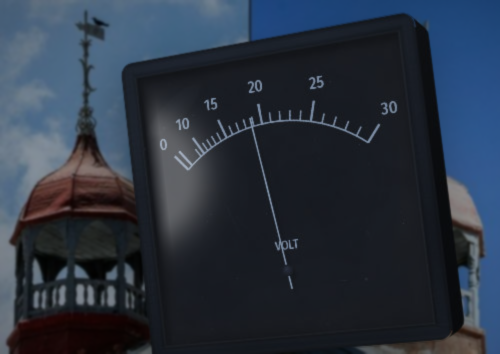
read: 19 V
